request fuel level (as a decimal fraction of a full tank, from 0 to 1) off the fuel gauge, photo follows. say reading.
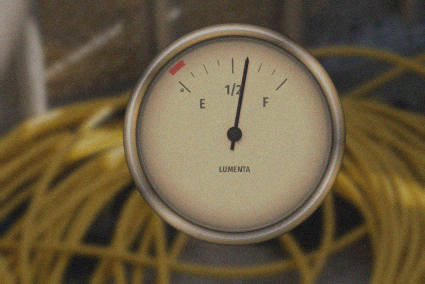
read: 0.625
